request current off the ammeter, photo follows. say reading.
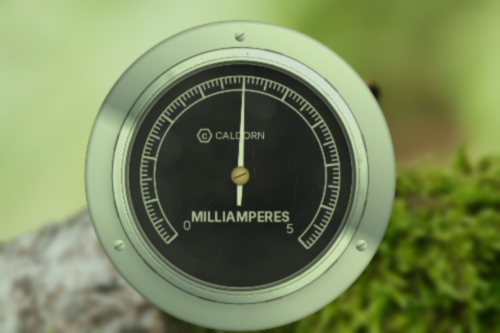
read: 2.5 mA
